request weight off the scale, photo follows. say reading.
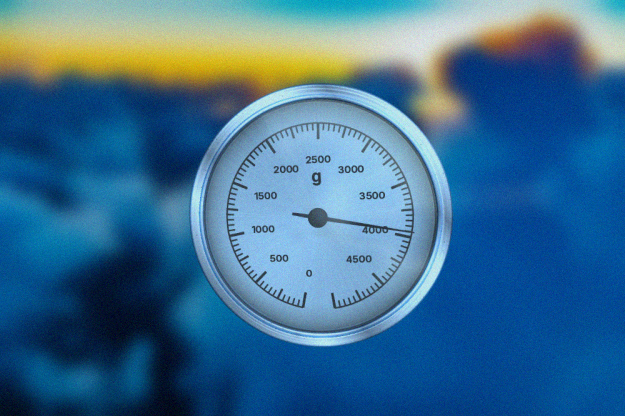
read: 3950 g
